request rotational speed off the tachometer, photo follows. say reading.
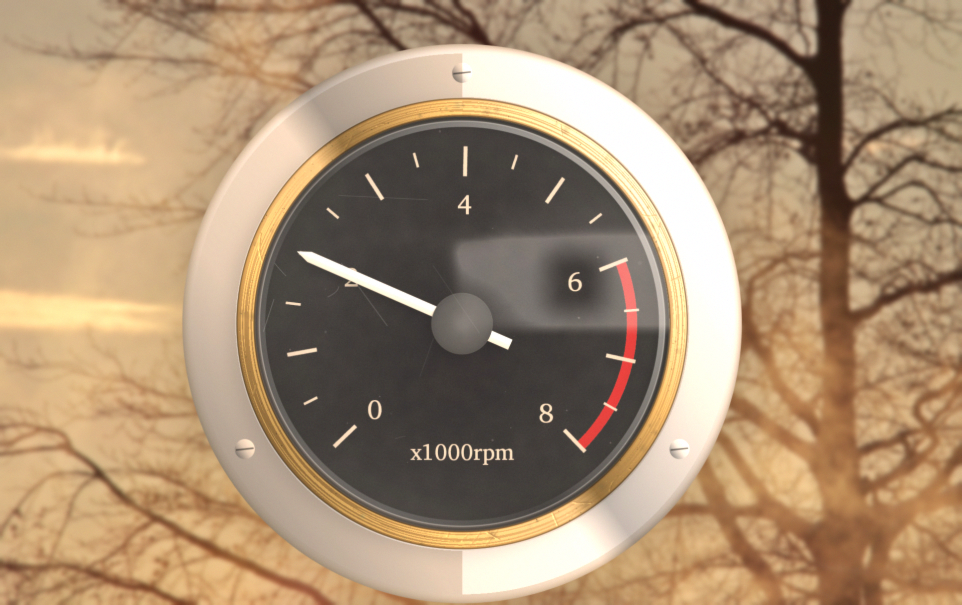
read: 2000 rpm
